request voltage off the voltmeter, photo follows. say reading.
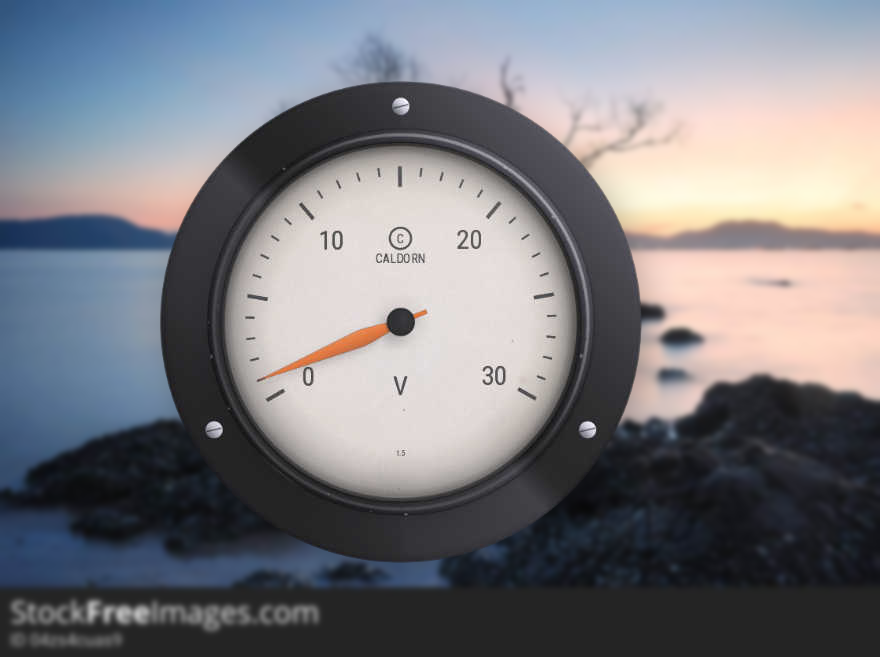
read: 1 V
